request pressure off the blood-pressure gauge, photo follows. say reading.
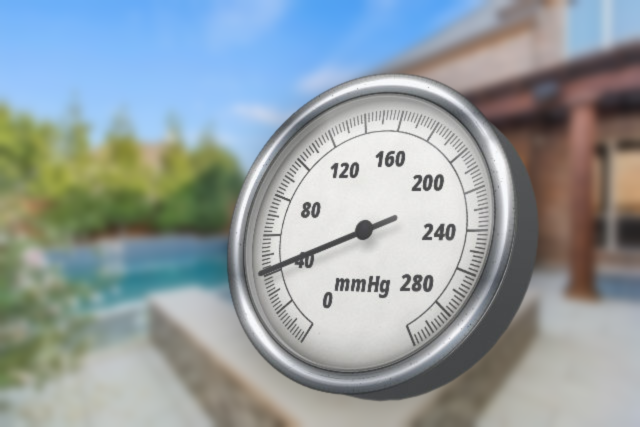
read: 40 mmHg
